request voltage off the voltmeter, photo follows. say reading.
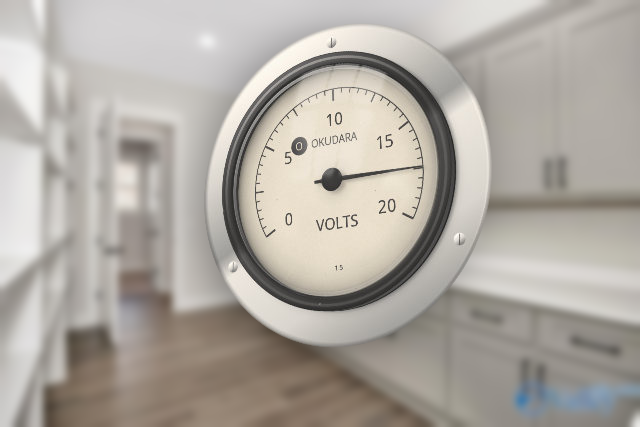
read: 17.5 V
